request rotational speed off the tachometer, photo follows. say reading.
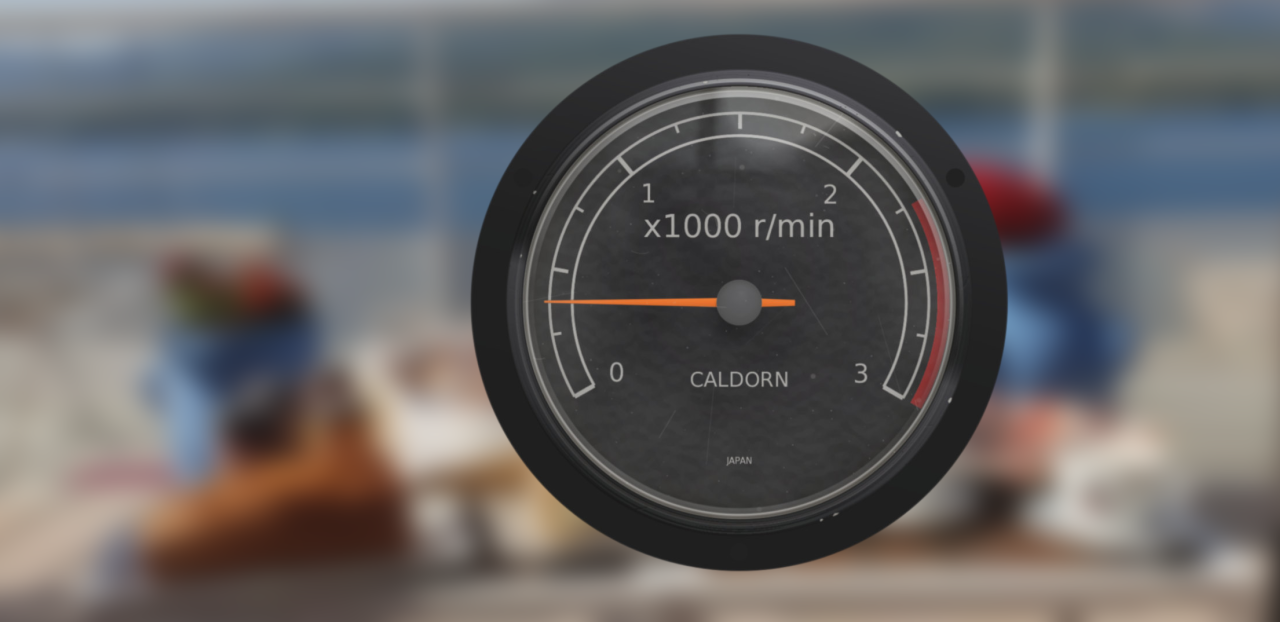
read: 375 rpm
